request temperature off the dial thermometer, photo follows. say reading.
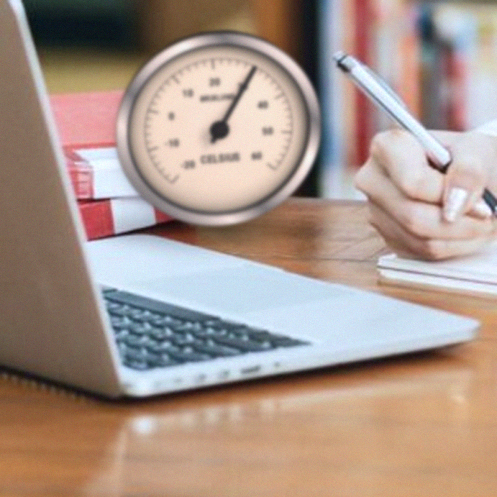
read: 30 °C
